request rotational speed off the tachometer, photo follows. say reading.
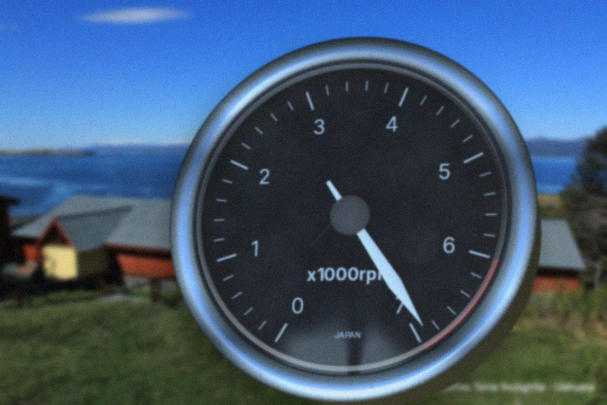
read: 6900 rpm
